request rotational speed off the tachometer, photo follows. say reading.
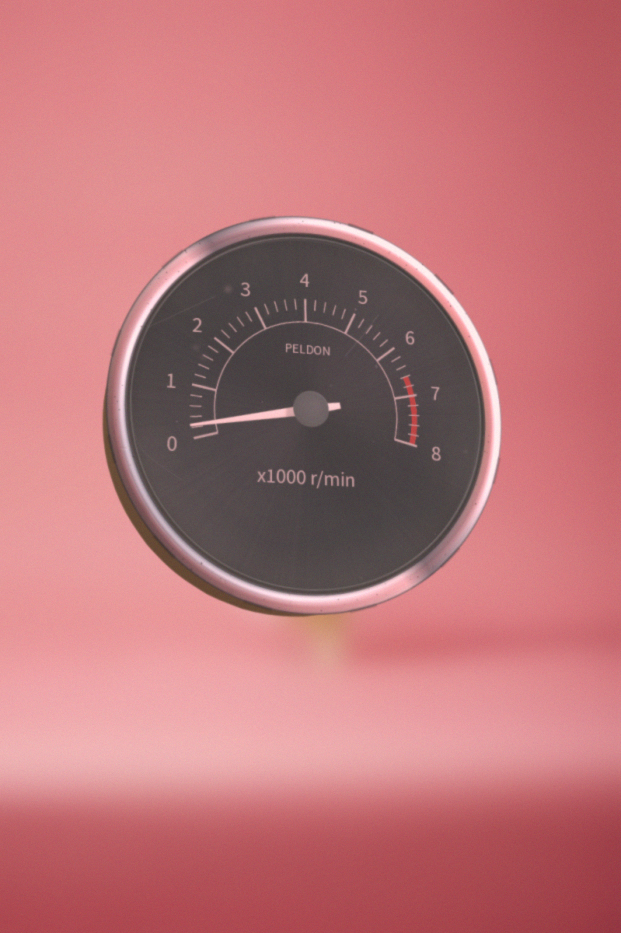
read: 200 rpm
